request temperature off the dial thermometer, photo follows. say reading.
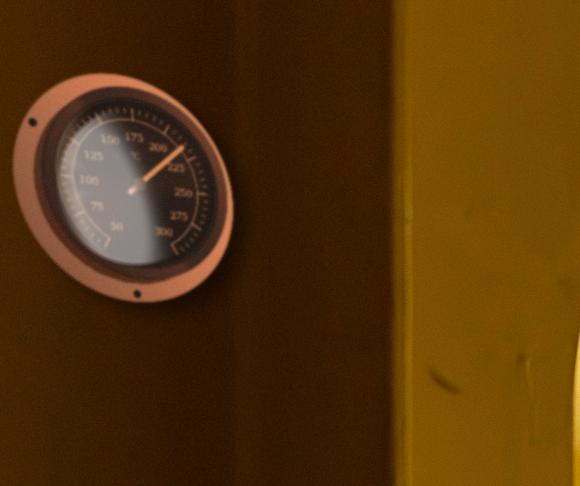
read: 215 °C
